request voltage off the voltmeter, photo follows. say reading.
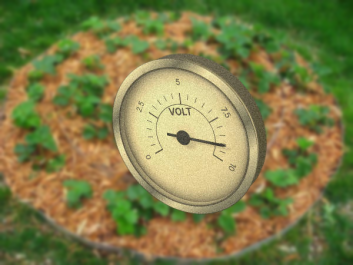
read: 9 V
